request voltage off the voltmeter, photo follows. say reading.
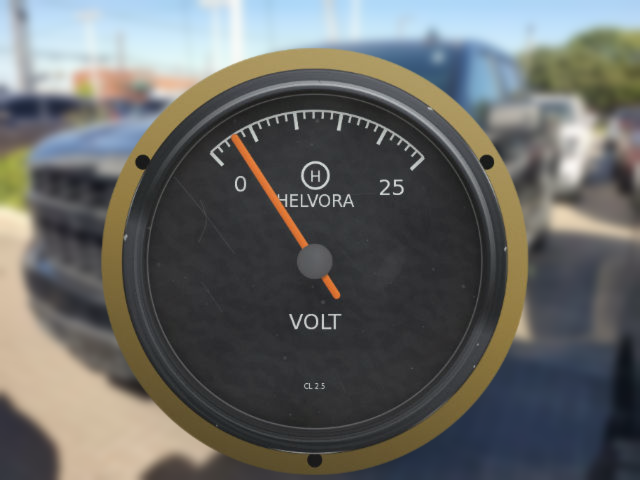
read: 3 V
